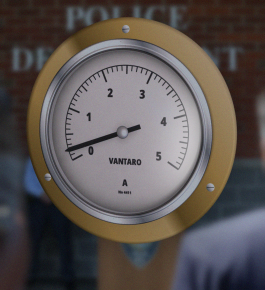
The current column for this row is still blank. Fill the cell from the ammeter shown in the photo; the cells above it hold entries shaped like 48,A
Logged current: 0.2,A
